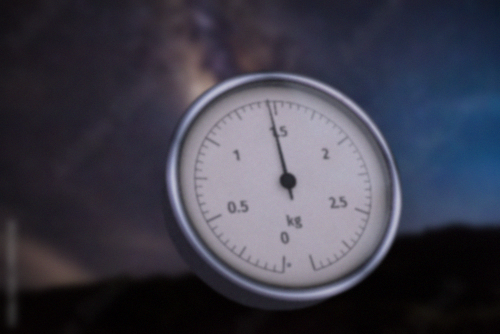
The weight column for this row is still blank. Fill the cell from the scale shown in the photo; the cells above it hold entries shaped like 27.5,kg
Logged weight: 1.45,kg
